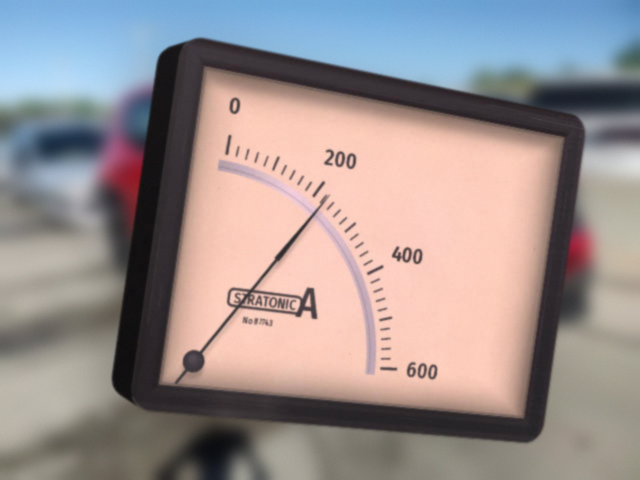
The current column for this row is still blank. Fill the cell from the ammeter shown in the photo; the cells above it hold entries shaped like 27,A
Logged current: 220,A
